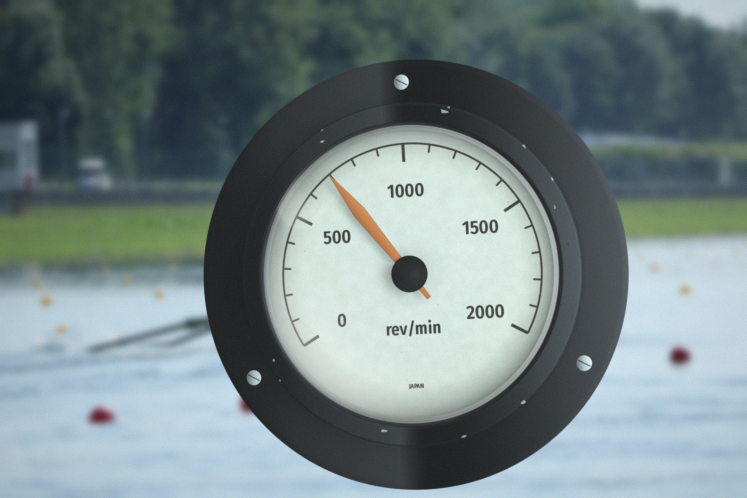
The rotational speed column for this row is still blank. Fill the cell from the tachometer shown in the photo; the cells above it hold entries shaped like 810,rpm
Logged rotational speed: 700,rpm
